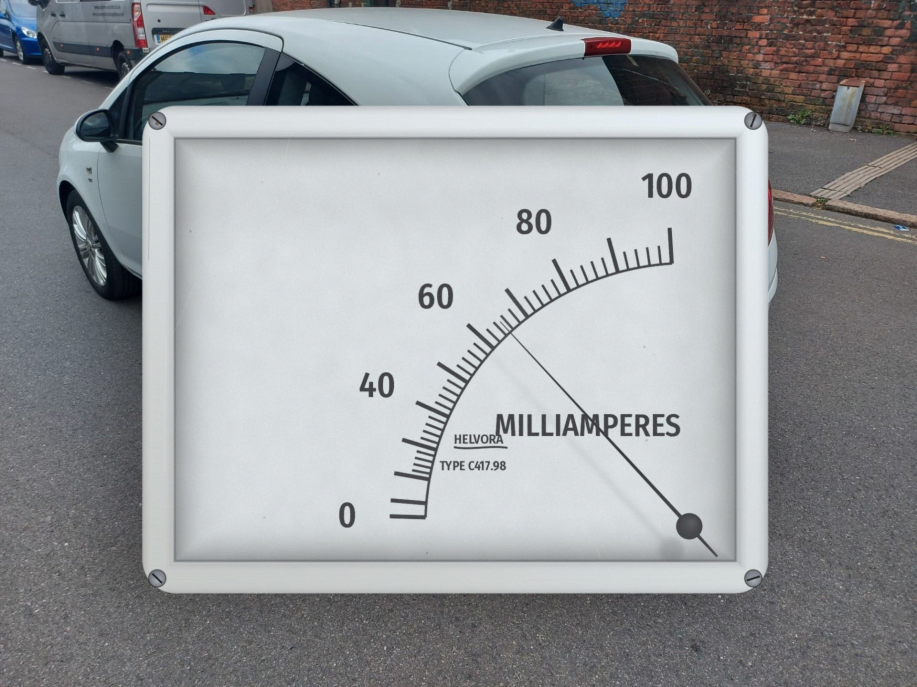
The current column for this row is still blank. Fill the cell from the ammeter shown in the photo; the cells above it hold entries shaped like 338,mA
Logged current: 65,mA
